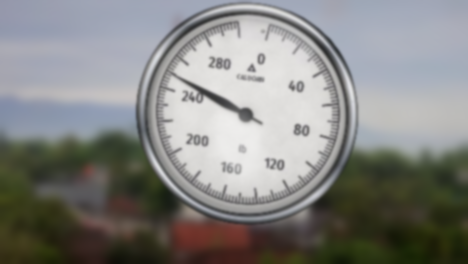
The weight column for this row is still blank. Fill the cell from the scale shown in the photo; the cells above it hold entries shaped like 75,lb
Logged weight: 250,lb
